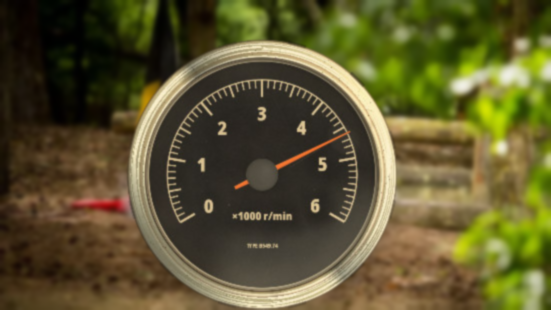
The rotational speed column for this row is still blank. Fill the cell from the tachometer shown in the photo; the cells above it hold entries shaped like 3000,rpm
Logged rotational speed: 4600,rpm
